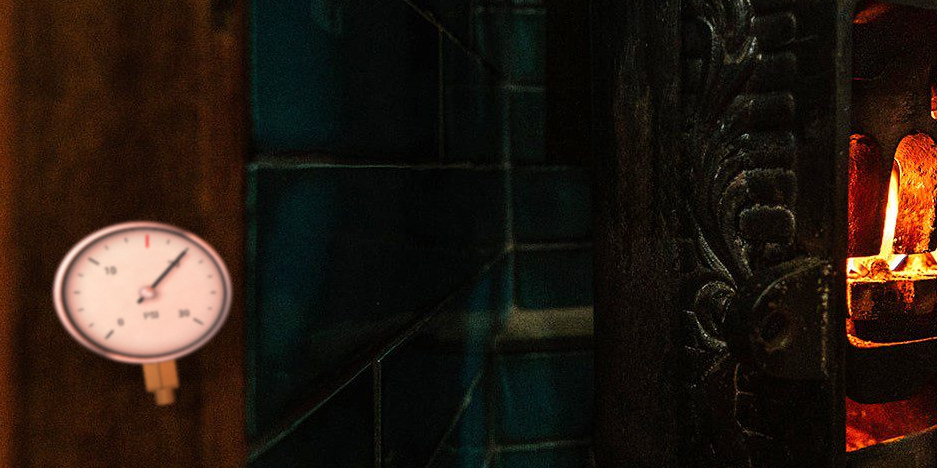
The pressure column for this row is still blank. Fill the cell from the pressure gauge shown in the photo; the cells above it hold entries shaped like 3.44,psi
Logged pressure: 20,psi
